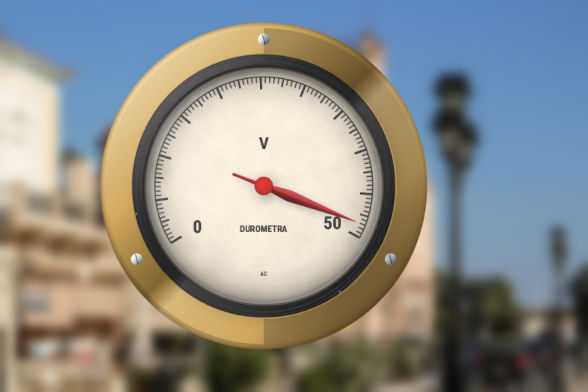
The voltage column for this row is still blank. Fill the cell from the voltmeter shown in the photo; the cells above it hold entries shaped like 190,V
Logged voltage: 48.5,V
